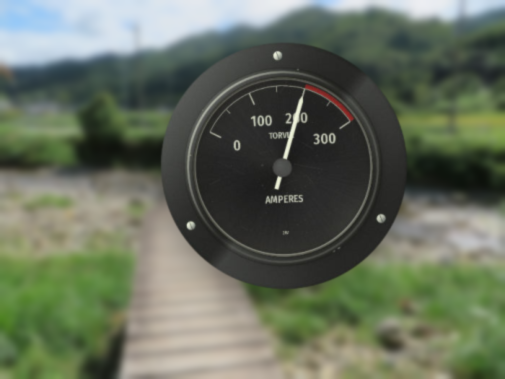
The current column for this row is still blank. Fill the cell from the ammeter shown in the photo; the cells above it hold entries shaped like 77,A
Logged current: 200,A
